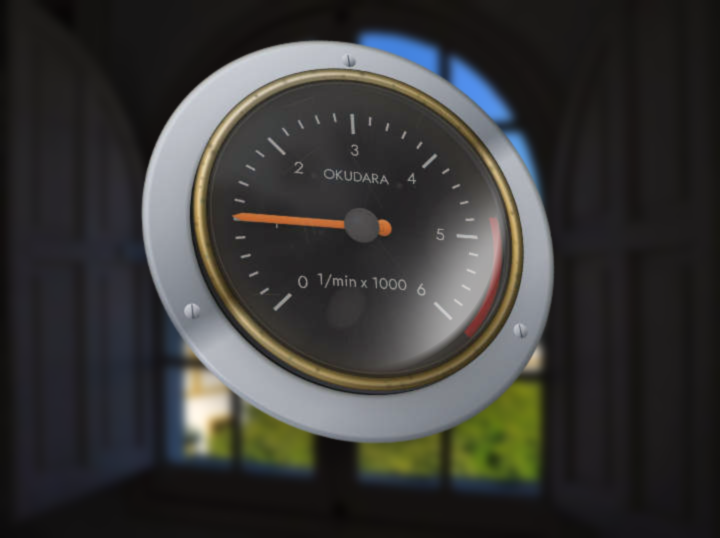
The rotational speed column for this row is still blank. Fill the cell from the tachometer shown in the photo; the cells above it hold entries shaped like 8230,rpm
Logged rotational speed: 1000,rpm
